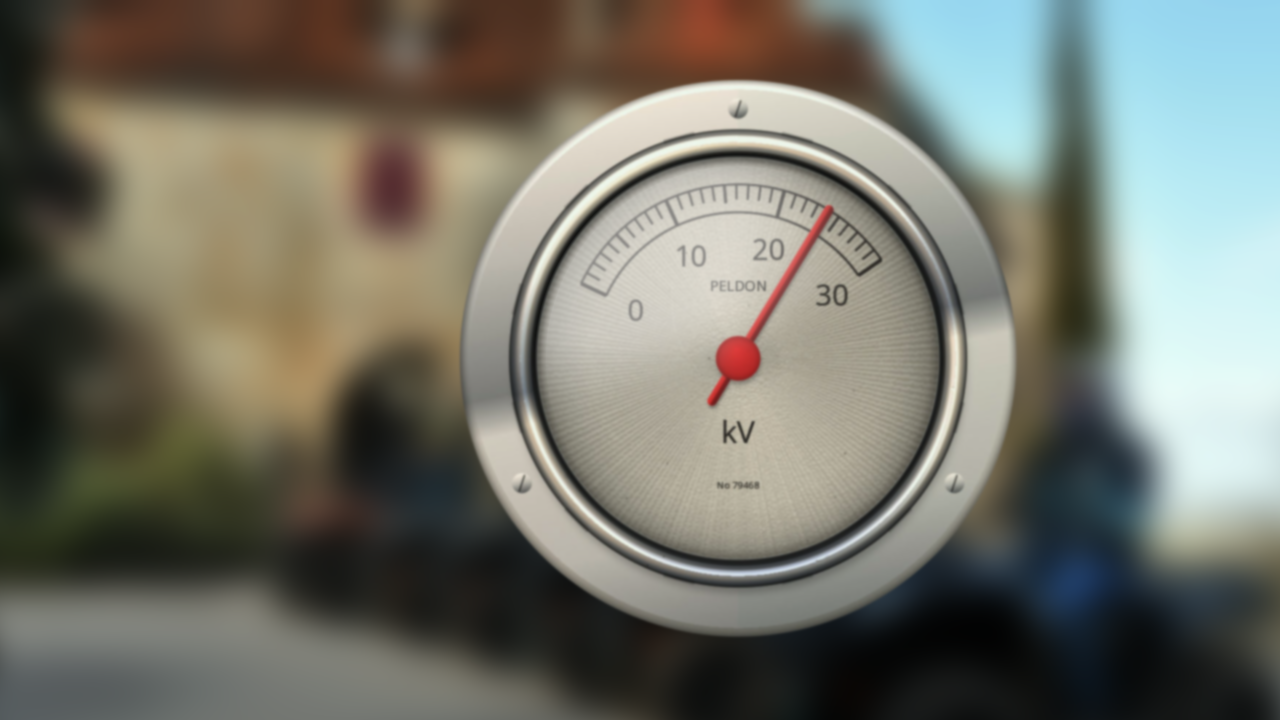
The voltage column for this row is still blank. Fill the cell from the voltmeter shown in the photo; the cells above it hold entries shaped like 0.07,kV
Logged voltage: 24,kV
